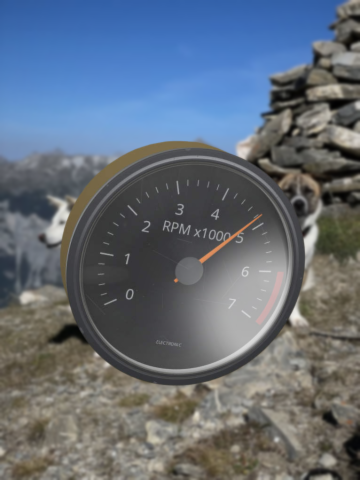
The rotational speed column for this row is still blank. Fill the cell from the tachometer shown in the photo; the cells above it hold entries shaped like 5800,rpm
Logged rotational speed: 4800,rpm
